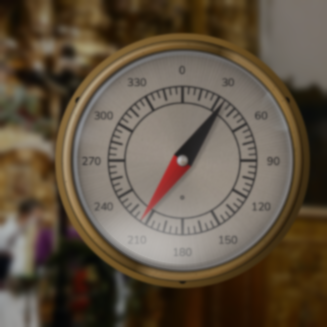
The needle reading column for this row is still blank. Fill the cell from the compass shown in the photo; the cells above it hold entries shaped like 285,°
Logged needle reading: 215,°
